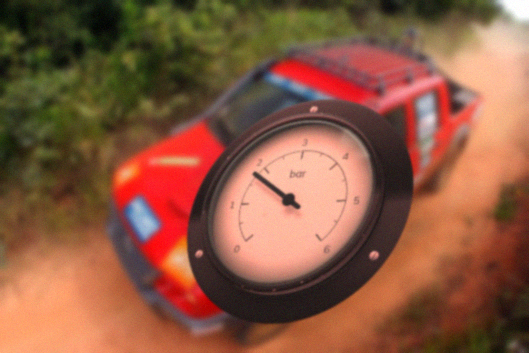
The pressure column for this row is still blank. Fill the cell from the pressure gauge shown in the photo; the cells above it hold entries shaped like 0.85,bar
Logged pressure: 1.75,bar
